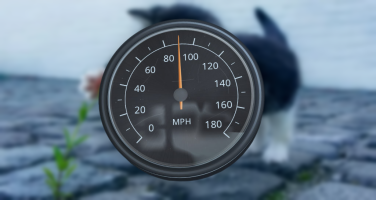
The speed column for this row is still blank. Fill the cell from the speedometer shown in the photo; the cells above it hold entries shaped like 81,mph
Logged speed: 90,mph
